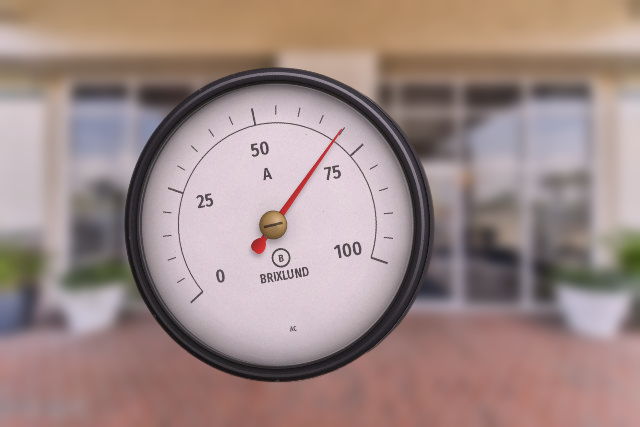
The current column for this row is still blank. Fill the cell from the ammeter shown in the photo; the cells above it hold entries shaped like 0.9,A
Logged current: 70,A
